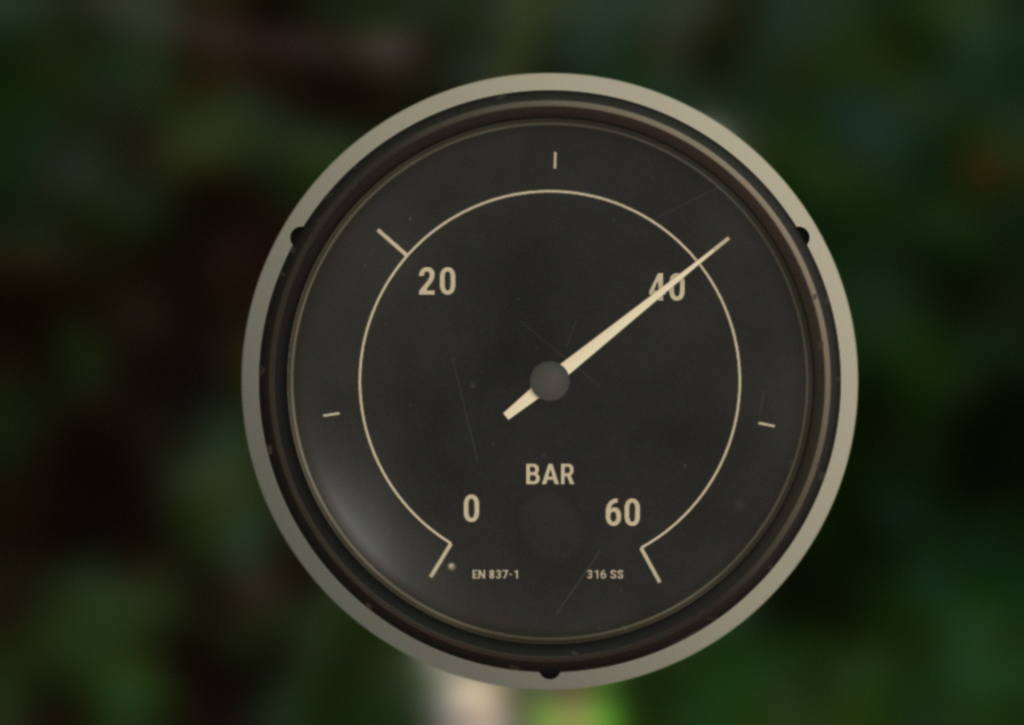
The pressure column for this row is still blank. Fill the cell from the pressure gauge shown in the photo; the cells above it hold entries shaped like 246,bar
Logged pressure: 40,bar
